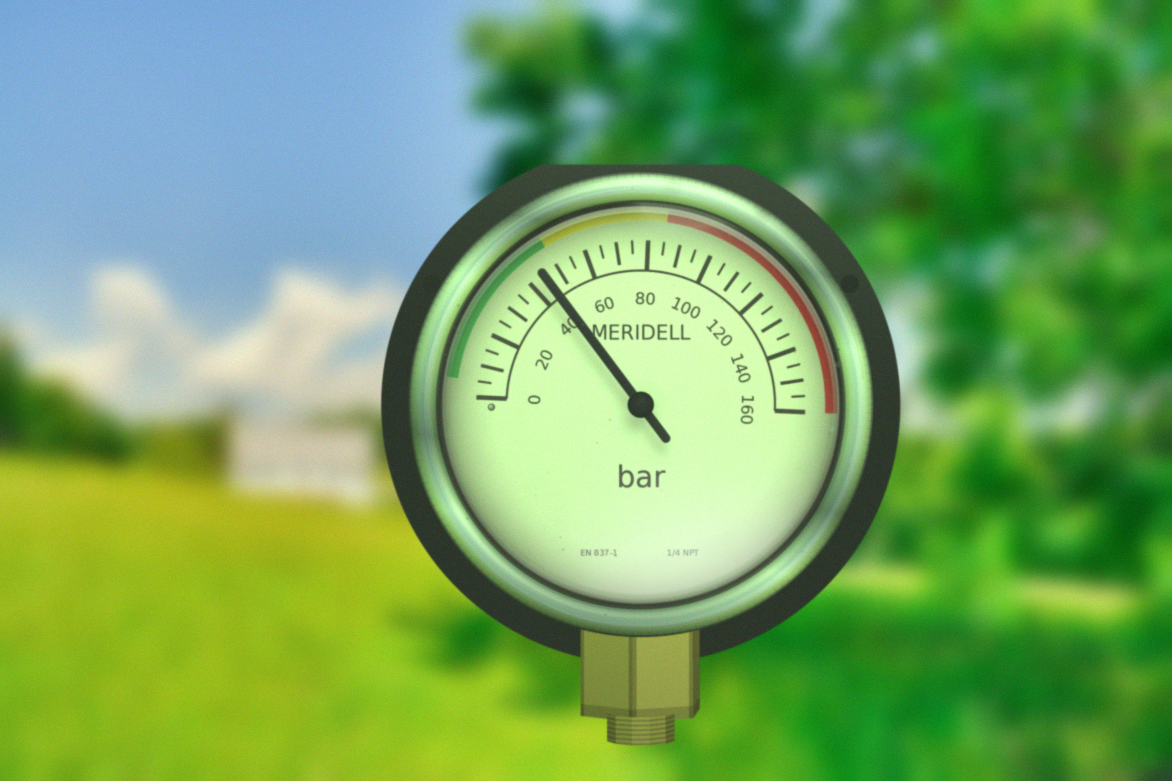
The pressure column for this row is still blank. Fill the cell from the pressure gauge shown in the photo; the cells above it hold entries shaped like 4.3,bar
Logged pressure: 45,bar
